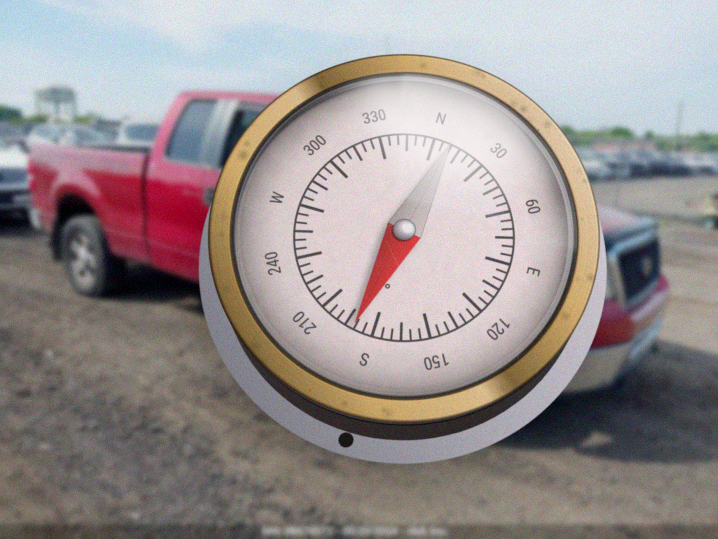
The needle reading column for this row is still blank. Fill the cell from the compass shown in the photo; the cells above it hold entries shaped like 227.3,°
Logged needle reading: 190,°
